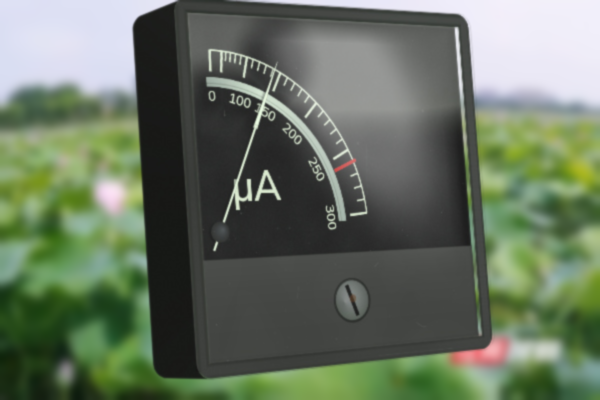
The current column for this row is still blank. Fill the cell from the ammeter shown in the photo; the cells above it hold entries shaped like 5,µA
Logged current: 140,µA
